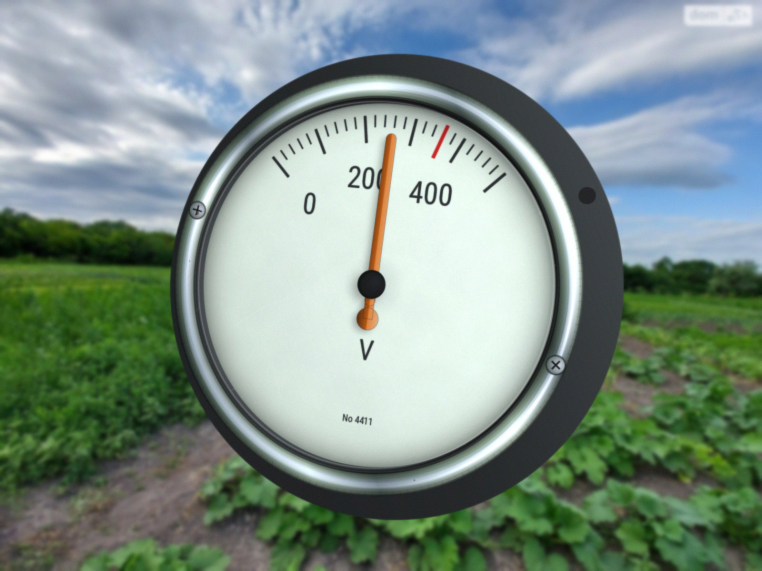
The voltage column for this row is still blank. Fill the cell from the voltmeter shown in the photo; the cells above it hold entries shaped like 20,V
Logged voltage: 260,V
